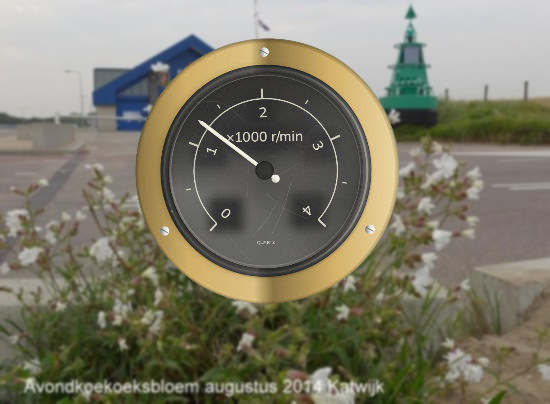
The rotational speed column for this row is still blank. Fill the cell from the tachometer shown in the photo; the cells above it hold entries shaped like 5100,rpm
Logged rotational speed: 1250,rpm
